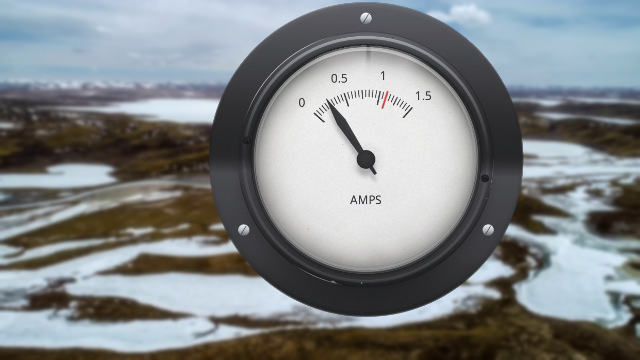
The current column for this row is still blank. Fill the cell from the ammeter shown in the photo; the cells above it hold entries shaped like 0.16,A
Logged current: 0.25,A
